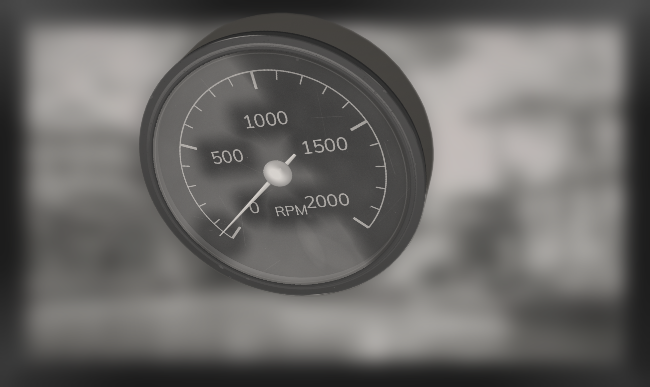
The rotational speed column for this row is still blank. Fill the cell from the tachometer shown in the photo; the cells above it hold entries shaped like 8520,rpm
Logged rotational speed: 50,rpm
